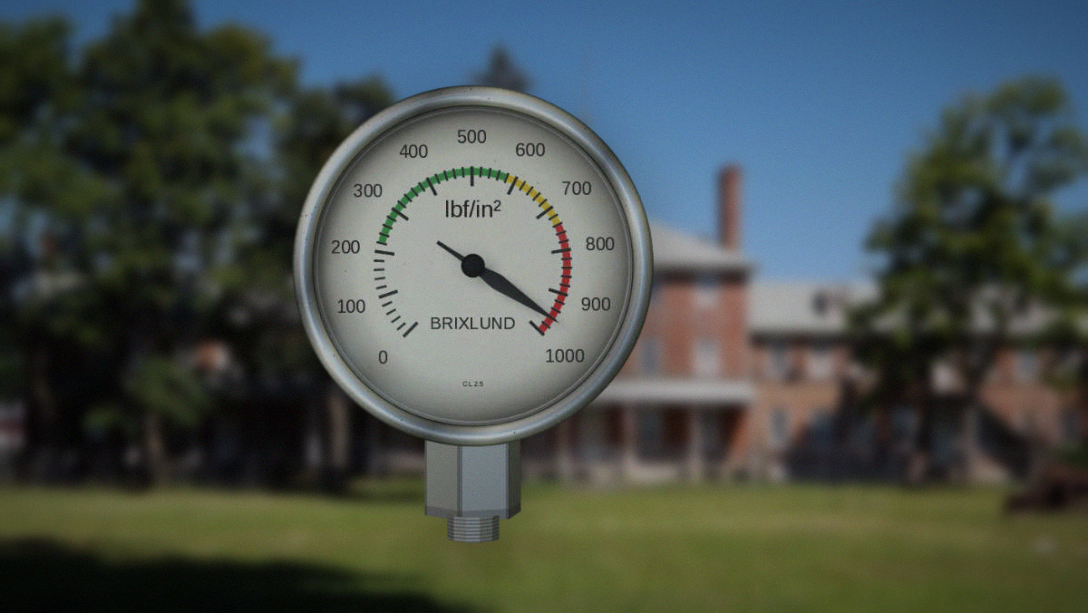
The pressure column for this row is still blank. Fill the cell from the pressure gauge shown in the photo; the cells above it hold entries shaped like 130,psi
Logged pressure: 960,psi
